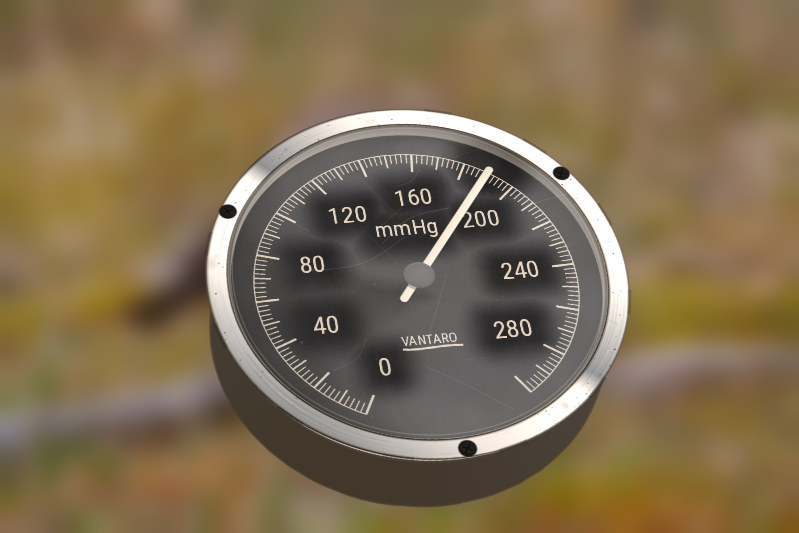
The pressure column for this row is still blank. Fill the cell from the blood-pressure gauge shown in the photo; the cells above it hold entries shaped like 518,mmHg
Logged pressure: 190,mmHg
